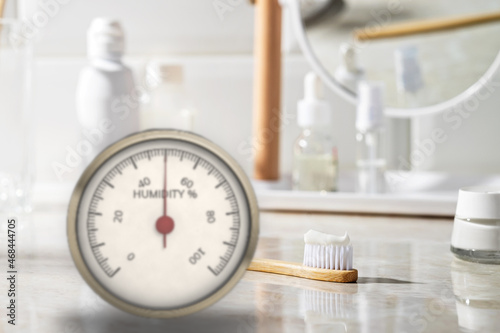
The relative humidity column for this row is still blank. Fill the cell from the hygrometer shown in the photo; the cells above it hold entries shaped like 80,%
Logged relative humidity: 50,%
